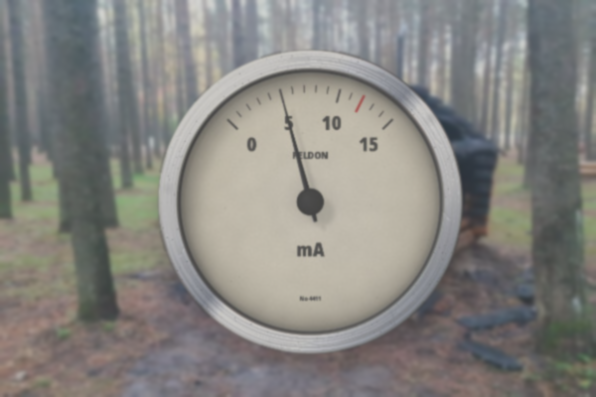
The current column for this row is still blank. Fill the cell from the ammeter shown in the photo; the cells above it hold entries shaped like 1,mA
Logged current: 5,mA
